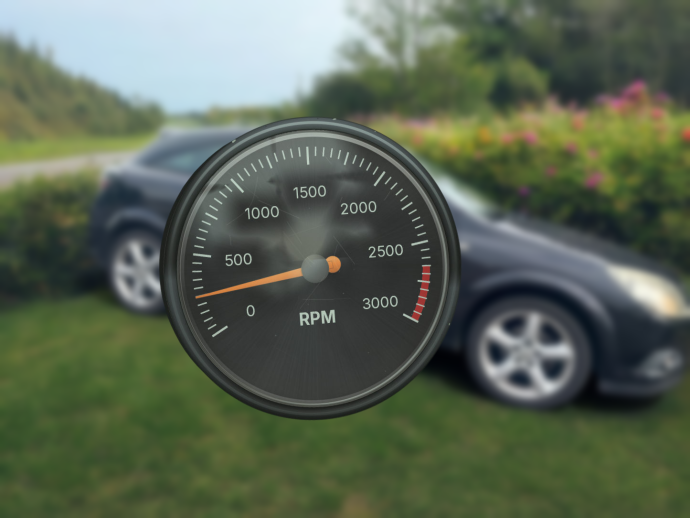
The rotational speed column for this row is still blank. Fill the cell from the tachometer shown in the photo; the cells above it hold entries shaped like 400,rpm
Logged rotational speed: 250,rpm
